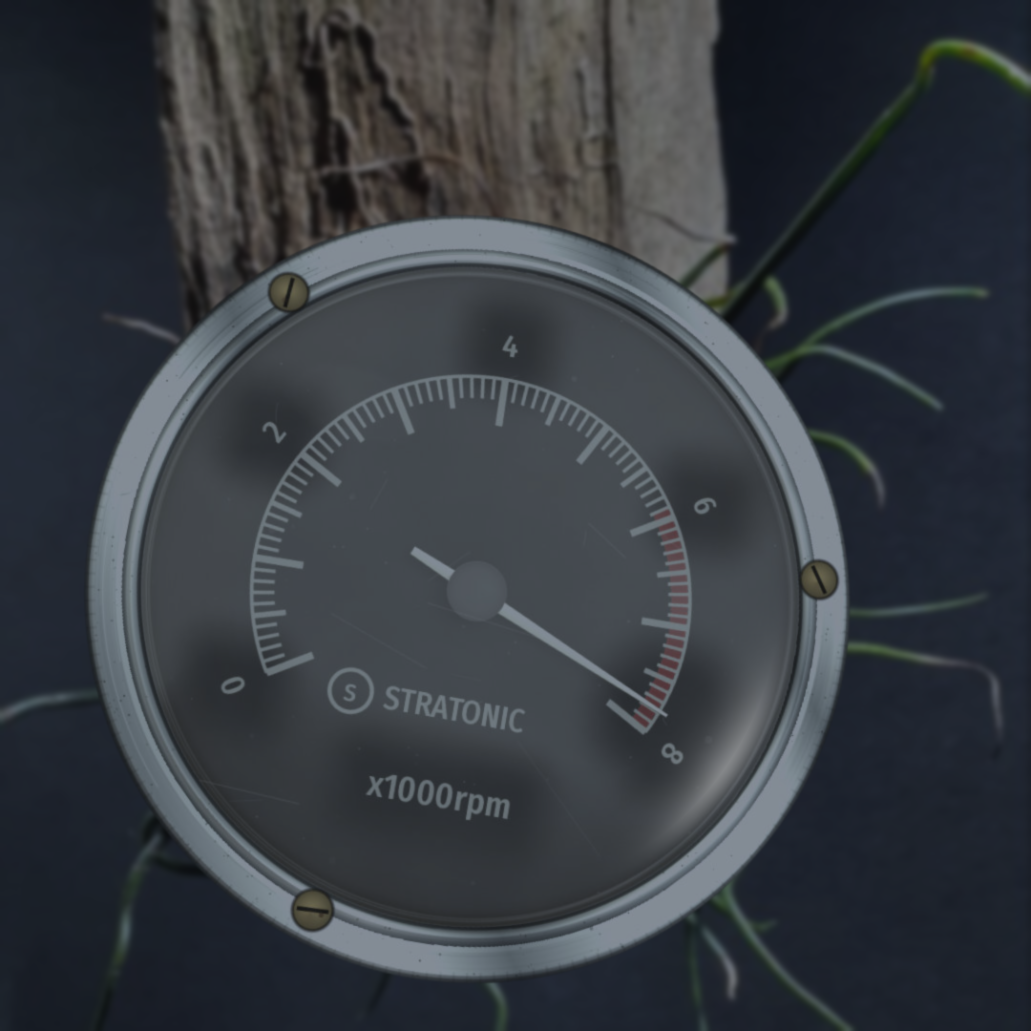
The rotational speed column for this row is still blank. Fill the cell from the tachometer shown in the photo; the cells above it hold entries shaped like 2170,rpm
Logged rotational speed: 7800,rpm
